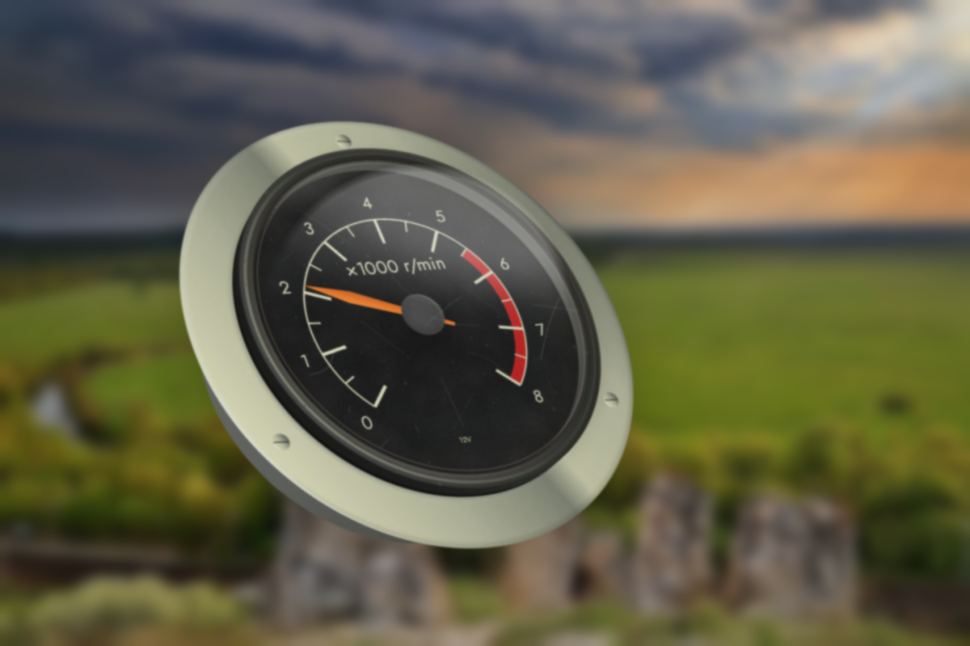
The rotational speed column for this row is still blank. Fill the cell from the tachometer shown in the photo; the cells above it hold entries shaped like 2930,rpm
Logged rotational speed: 2000,rpm
